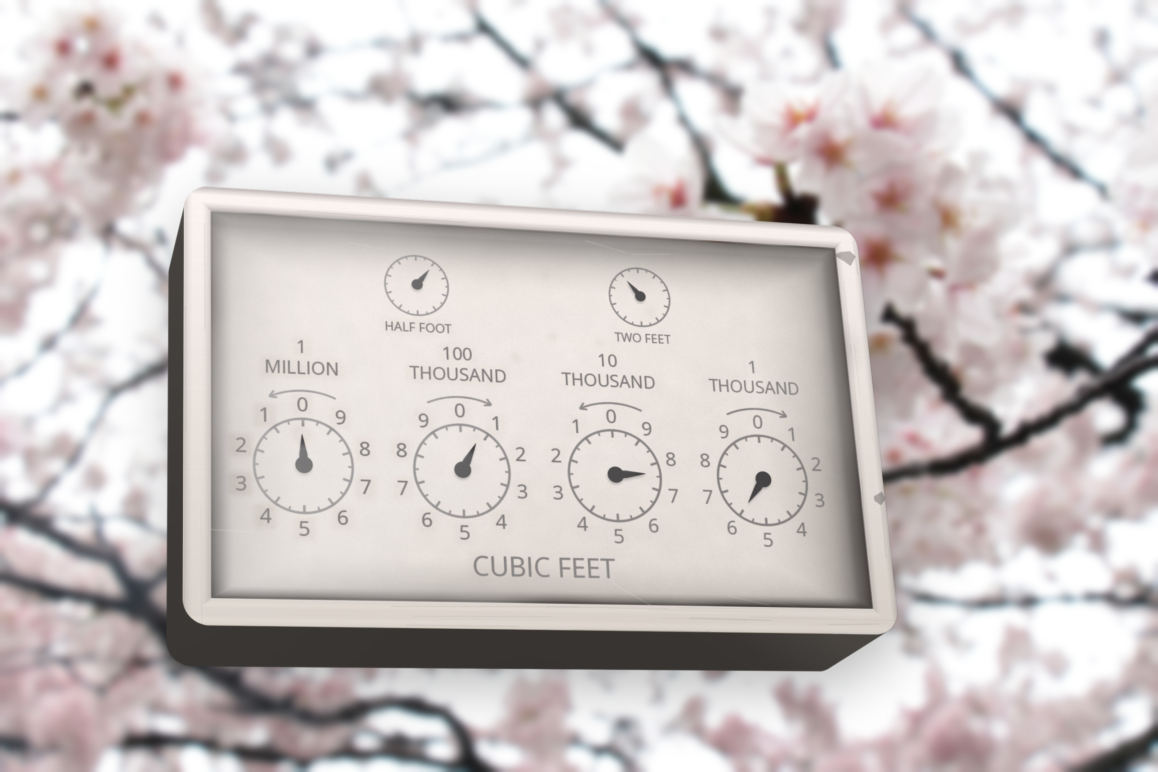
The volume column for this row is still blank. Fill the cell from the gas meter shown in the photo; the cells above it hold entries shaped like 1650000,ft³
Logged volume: 7600,ft³
